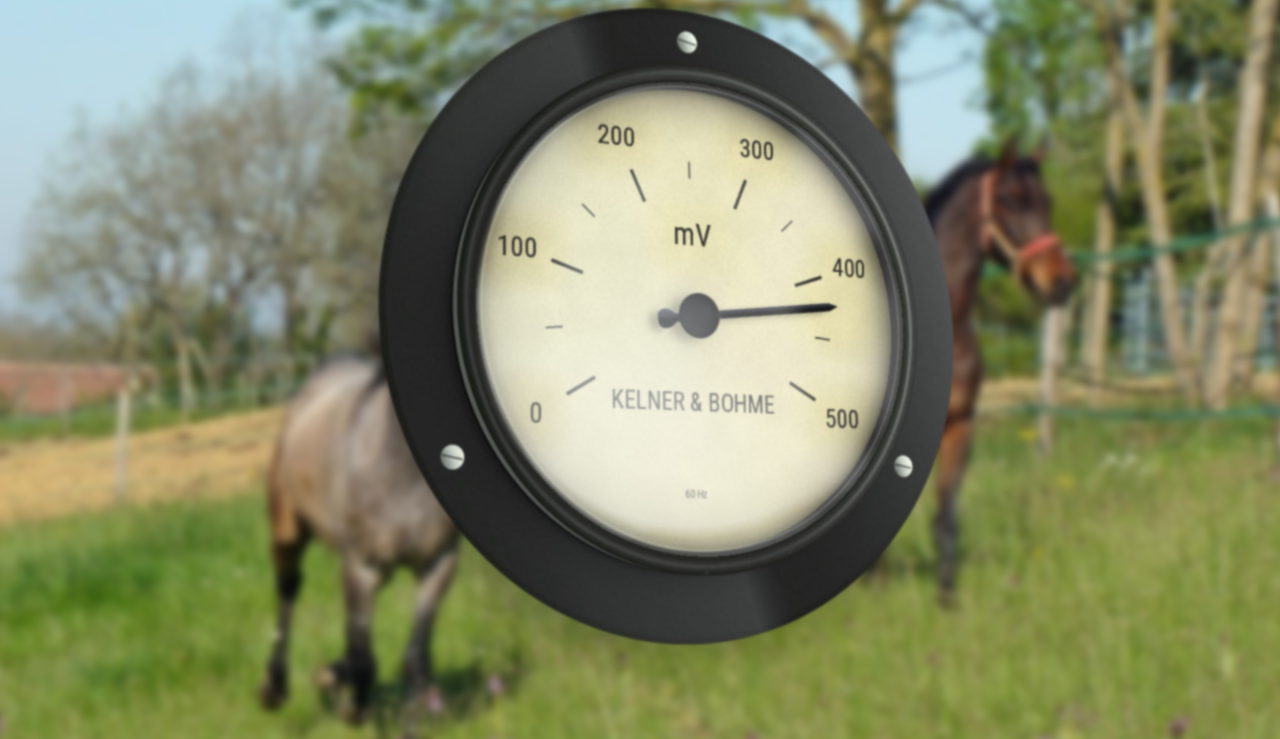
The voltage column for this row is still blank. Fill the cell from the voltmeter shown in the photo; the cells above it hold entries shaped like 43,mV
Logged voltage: 425,mV
